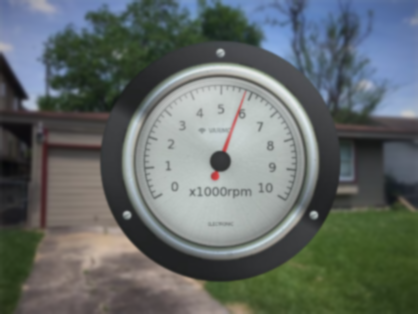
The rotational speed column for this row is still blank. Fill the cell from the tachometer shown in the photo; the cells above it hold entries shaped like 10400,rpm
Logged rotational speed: 5800,rpm
